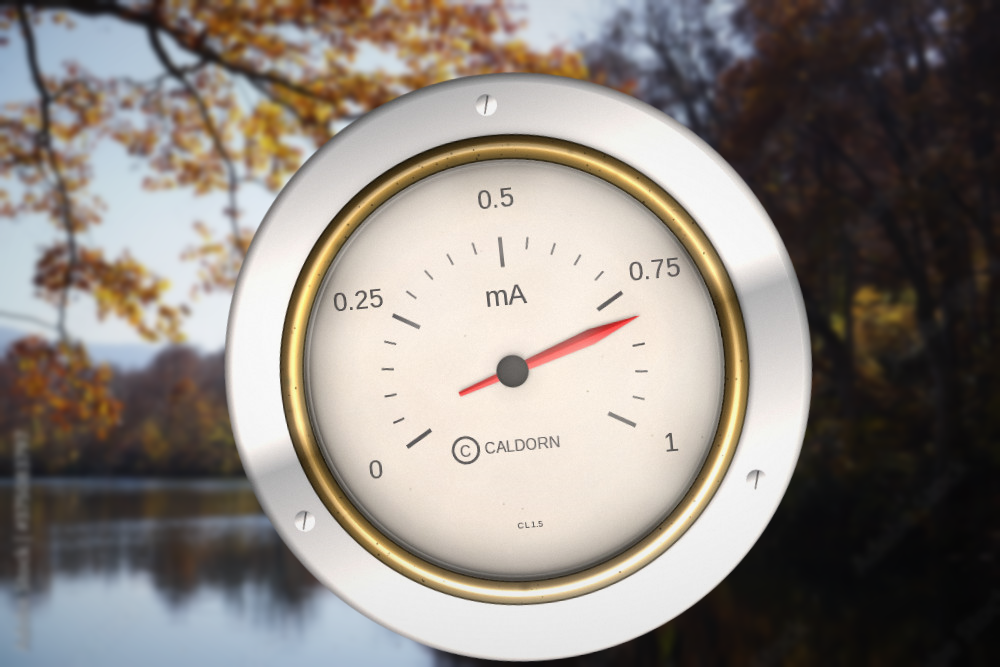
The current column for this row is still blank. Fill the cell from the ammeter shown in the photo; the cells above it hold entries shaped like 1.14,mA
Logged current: 0.8,mA
